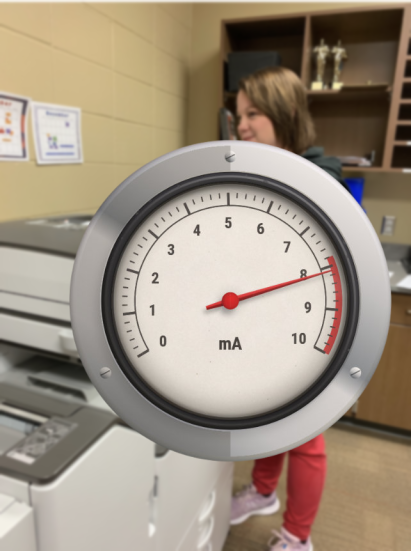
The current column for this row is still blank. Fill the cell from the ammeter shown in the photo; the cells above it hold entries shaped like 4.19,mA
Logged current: 8.1,mA
